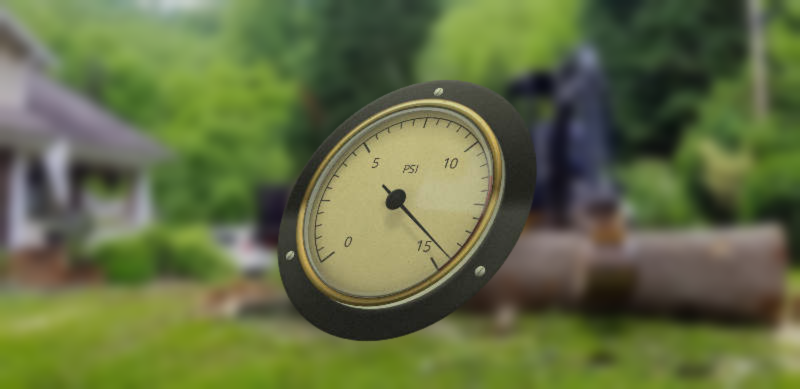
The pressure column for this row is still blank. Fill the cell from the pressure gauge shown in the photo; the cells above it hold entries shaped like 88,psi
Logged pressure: 14.5,psi
